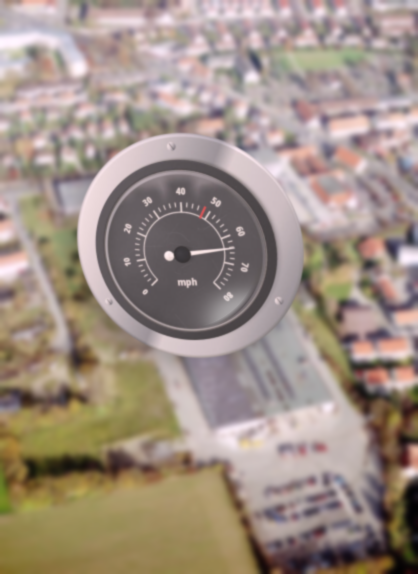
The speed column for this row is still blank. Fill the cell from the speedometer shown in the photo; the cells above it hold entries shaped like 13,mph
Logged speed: 64,mph
